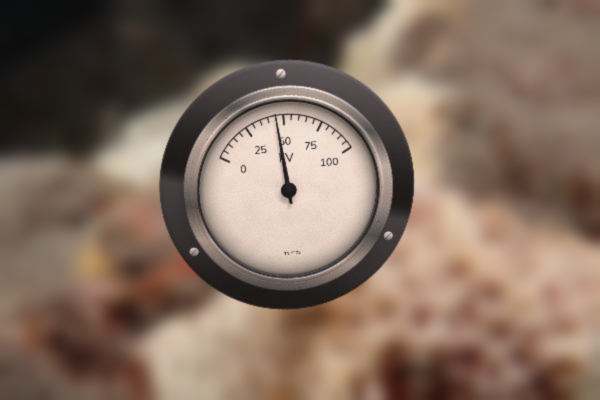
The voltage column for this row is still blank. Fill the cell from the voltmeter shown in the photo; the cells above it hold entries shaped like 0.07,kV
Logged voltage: 45,kV
